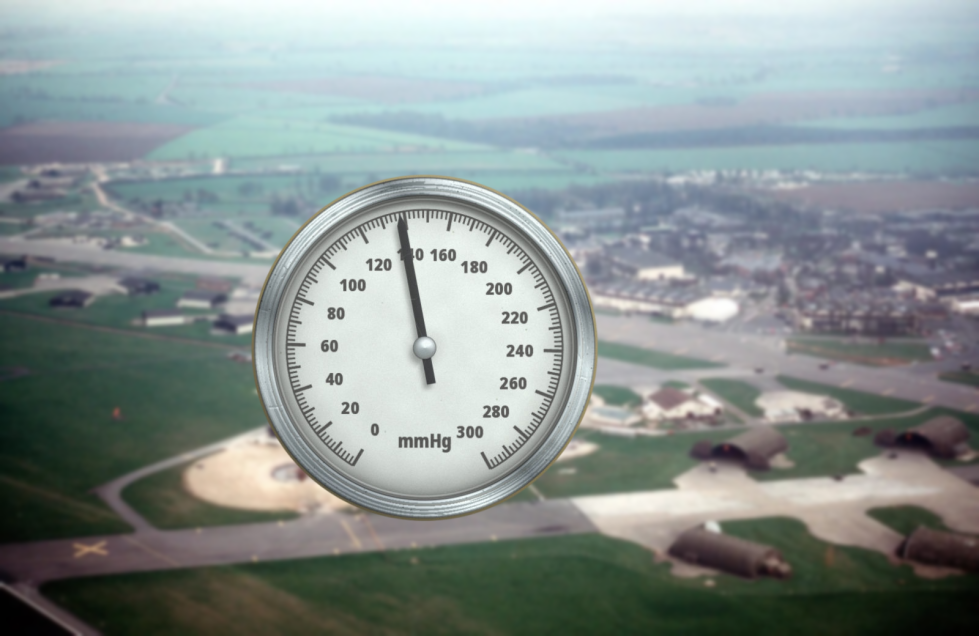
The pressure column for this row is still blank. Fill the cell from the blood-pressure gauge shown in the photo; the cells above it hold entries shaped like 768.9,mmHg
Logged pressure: 138,mmHg
